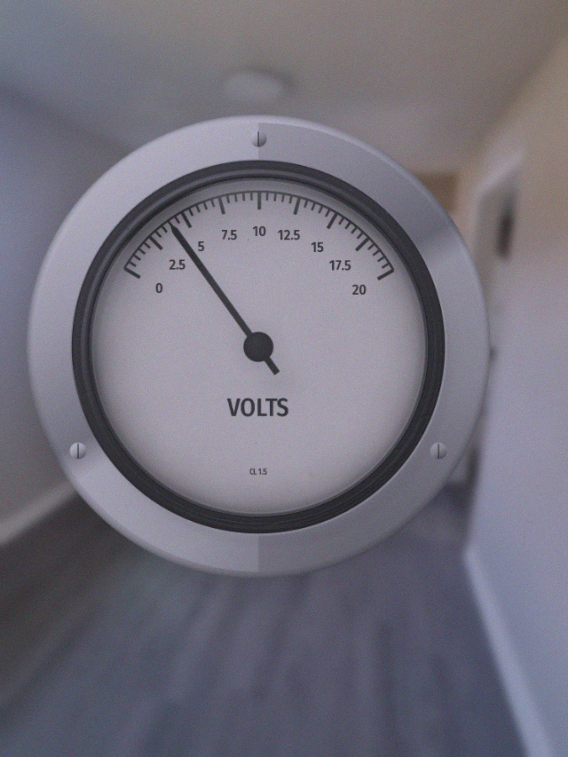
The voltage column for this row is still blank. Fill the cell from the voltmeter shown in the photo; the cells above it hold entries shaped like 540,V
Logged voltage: 4,V
